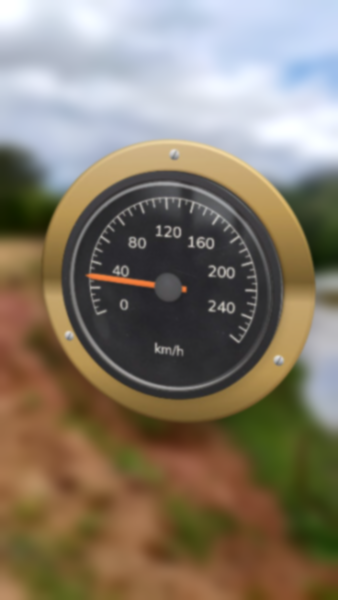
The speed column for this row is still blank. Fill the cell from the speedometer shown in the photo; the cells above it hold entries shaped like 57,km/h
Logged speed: 30,km/h
